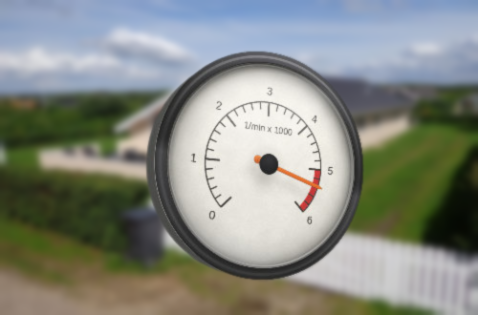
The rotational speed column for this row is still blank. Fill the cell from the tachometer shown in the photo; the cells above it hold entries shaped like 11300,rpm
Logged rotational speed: 5400,rpm
